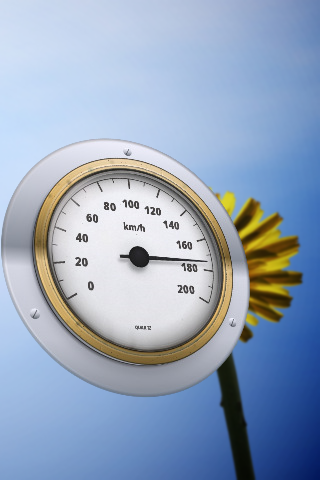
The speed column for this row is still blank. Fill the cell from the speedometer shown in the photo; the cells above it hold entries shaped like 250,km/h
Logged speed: 175,km/h
